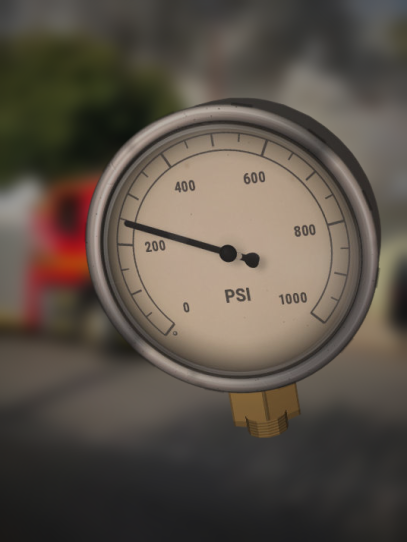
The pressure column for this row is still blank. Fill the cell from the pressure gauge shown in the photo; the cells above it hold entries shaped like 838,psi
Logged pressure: 250,psi
